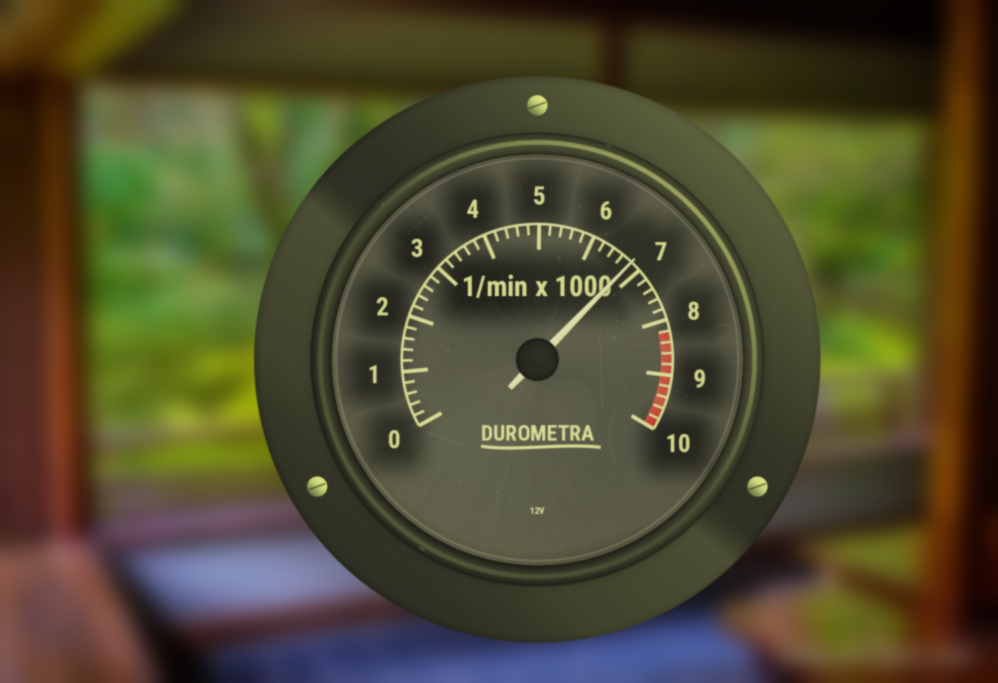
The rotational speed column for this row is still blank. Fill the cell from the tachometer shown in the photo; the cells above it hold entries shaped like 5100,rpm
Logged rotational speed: 6800,rpm
